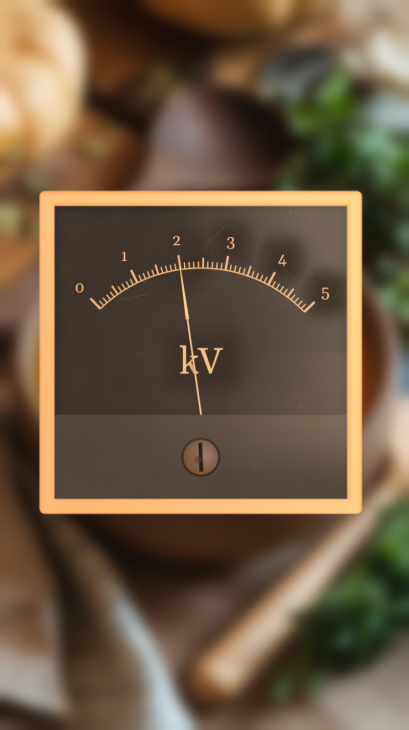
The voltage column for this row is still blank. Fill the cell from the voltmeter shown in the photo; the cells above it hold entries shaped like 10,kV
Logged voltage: 2,kV
